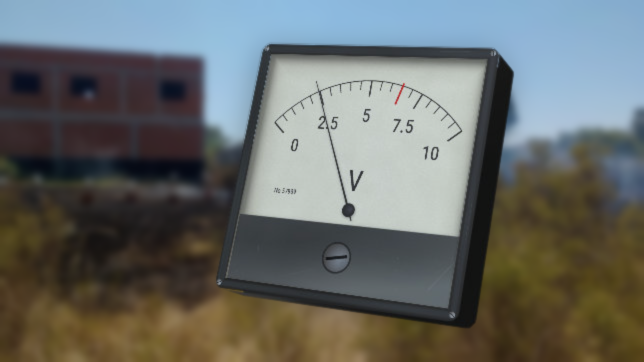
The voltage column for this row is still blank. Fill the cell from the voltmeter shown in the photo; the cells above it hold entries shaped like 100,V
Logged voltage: 2.5,V
